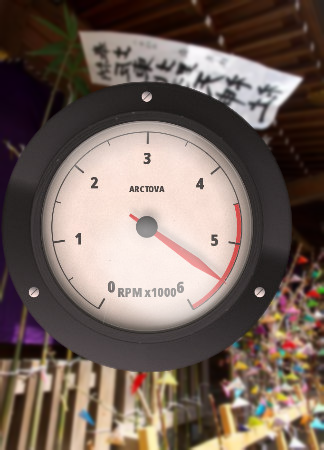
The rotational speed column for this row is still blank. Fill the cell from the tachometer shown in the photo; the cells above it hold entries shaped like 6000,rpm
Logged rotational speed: 5500,rpm
